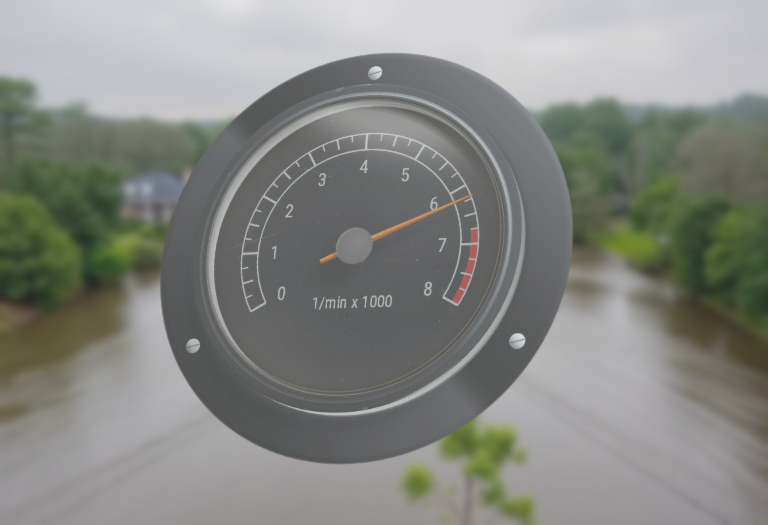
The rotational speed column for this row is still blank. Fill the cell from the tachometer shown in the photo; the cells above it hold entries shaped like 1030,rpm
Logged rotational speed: 6250,rpm
